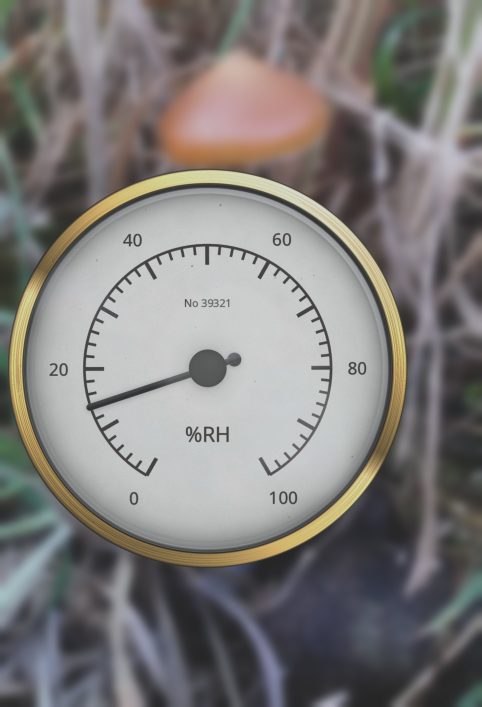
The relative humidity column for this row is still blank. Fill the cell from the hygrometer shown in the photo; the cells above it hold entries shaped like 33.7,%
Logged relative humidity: 14,%
